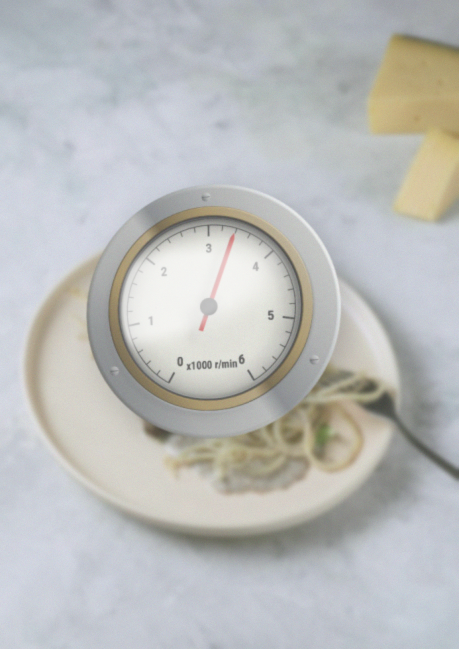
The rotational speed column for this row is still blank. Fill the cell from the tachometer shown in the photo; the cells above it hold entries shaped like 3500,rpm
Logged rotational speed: 3400,rpm
